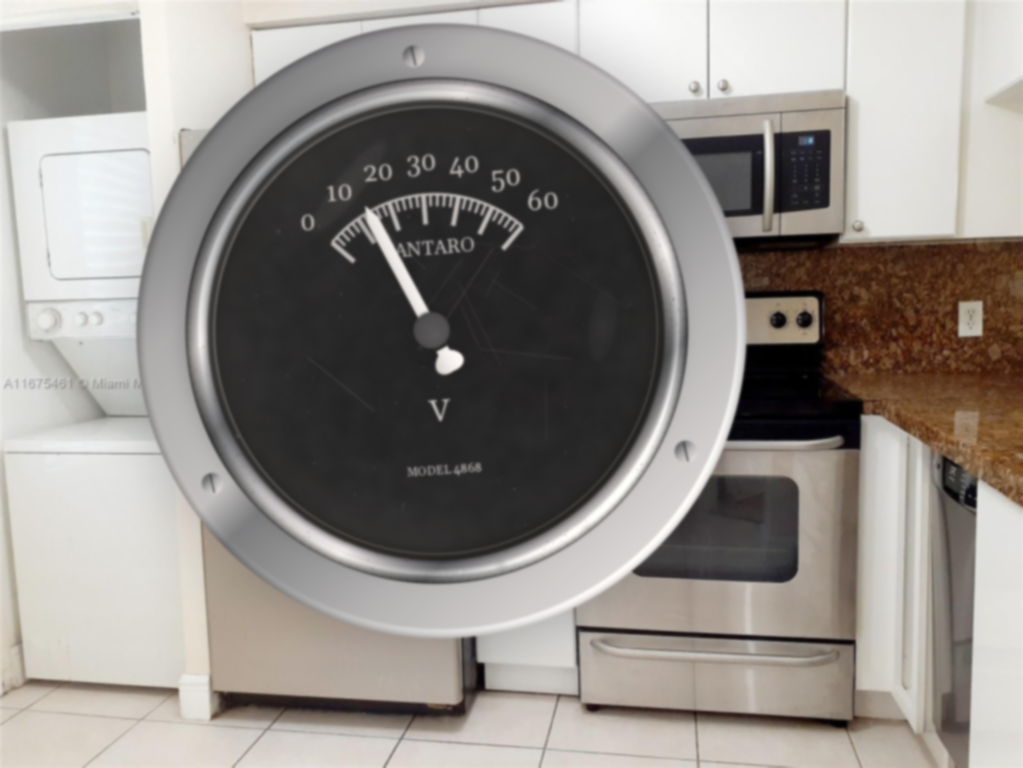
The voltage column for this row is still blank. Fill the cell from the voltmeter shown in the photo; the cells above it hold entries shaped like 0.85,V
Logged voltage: 14,V
